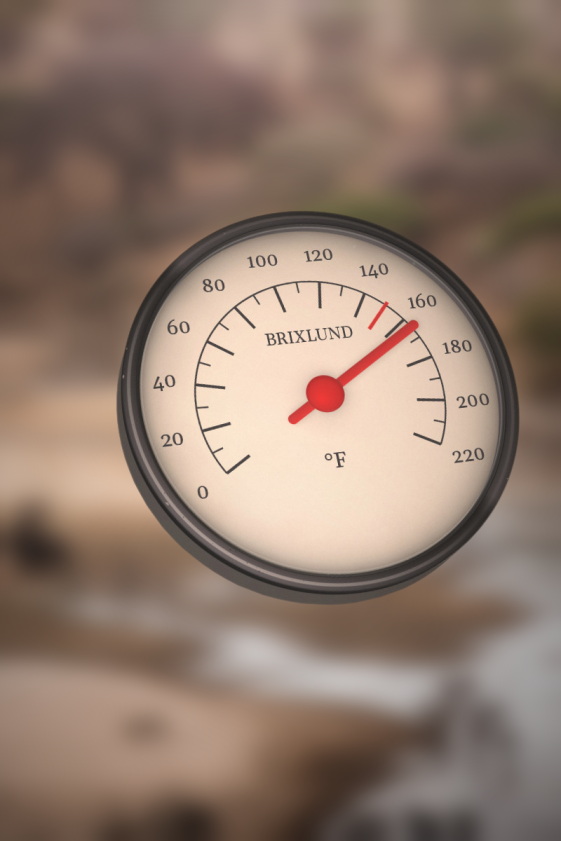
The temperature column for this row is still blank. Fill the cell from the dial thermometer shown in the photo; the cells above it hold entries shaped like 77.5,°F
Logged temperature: 165,°F
